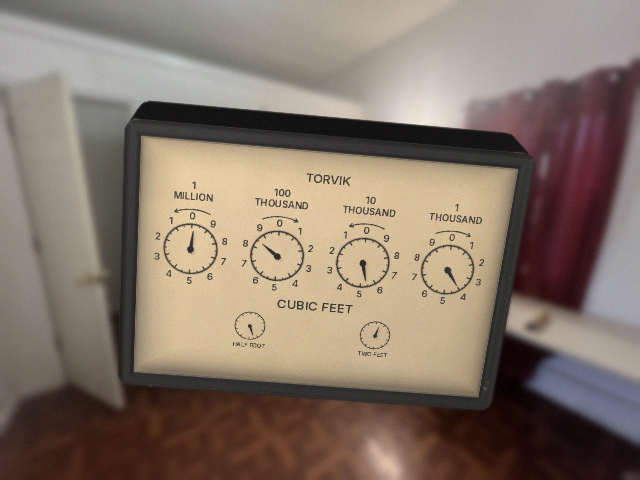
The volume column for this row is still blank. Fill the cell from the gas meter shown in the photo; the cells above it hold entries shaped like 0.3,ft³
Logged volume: 985400,ft³
